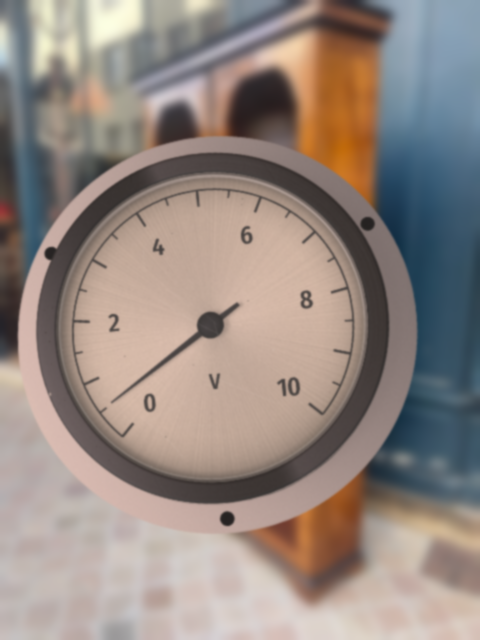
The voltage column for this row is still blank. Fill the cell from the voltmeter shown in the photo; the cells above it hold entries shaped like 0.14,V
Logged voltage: 0.5,V
